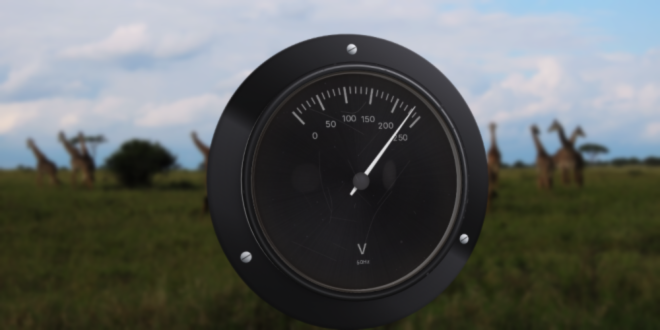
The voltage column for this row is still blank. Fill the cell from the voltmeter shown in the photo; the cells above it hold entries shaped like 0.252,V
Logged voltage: 230,V
